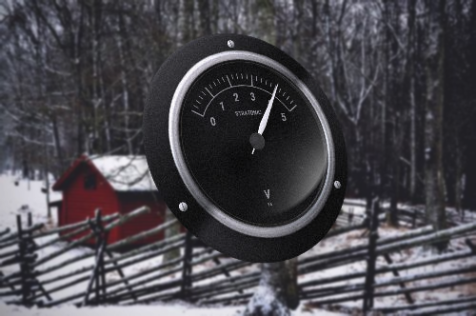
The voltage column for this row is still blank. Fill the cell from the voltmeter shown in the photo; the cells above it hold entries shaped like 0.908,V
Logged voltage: 4,V
